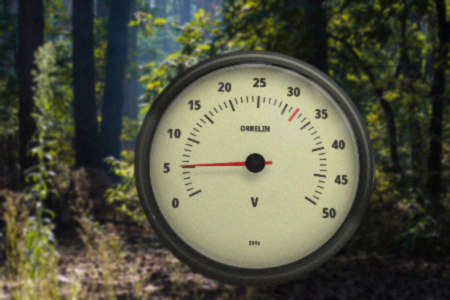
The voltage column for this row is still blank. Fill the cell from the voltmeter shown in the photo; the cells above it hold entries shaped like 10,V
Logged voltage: 5,V
